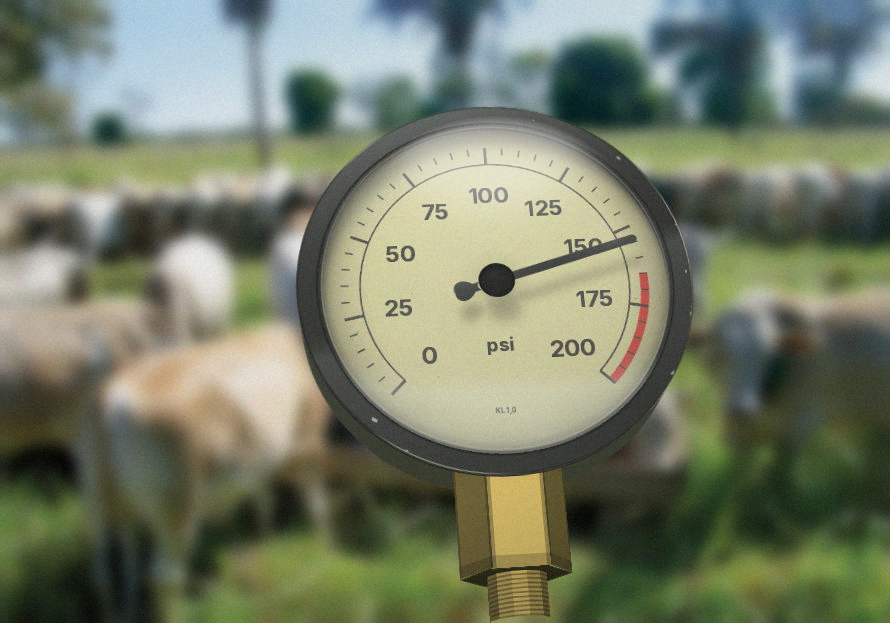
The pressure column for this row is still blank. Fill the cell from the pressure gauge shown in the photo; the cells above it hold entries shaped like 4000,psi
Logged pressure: 155,psi
